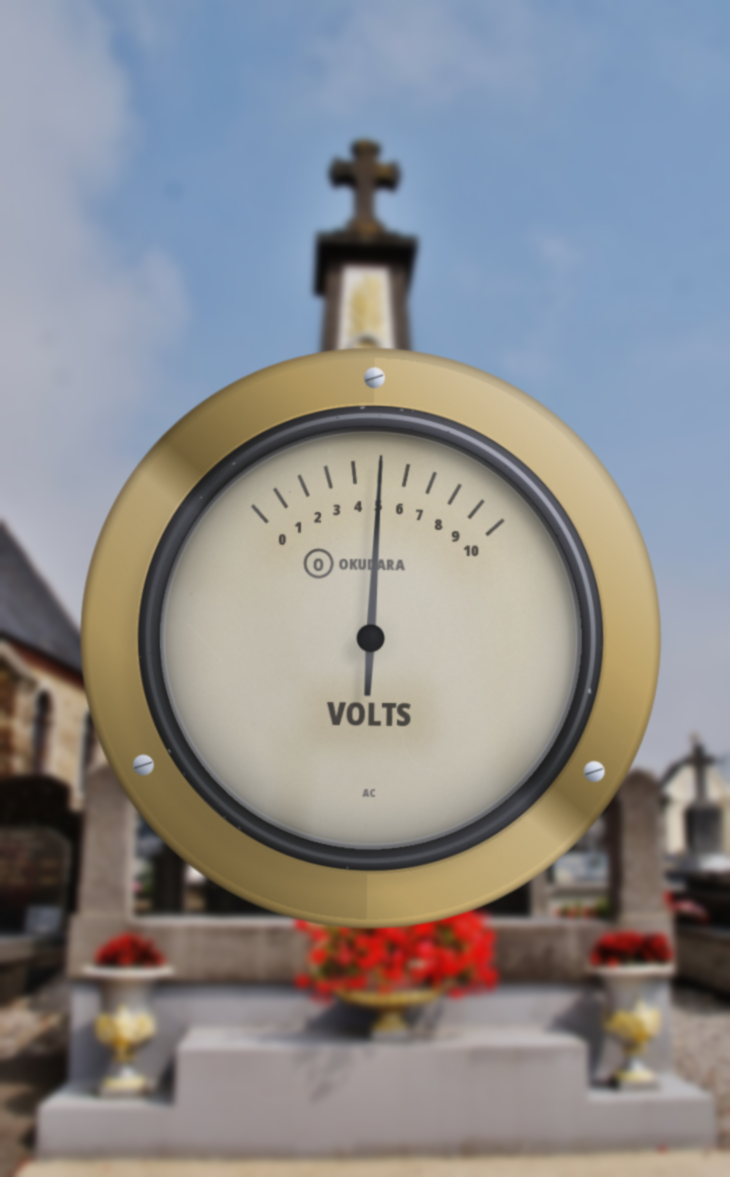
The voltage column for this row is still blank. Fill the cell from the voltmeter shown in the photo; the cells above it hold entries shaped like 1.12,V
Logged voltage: 5,V
